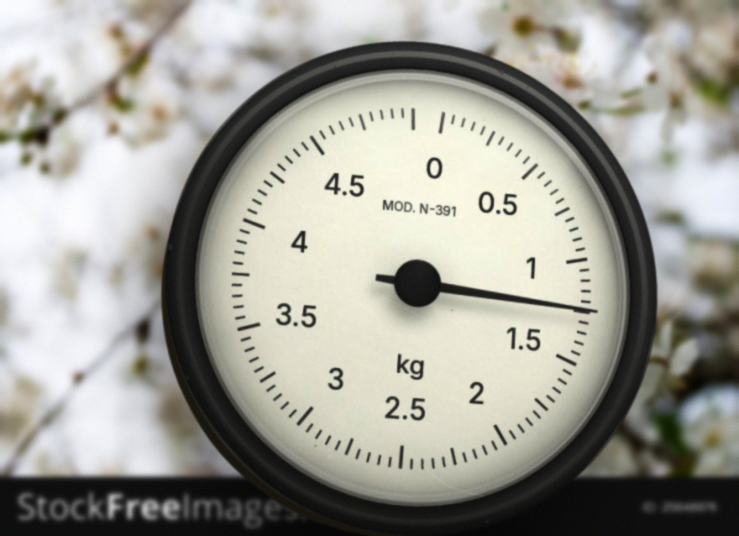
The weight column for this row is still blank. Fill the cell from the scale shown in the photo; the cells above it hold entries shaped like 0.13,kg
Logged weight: 1.25,kg
